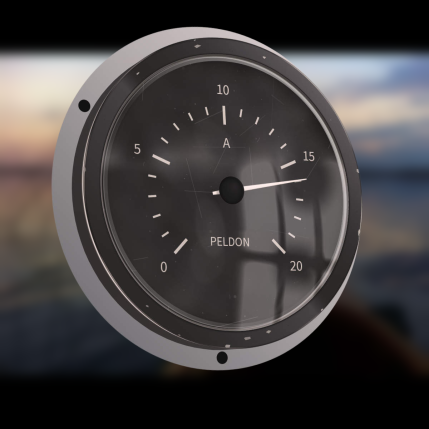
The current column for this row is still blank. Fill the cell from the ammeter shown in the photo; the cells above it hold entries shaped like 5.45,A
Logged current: 16,A
